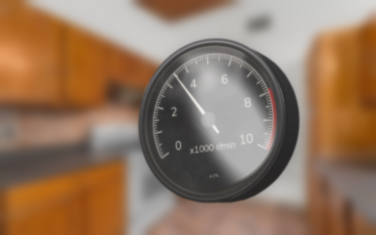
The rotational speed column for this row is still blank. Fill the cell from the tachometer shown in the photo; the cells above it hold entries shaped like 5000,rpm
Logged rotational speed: 3500,rpm
